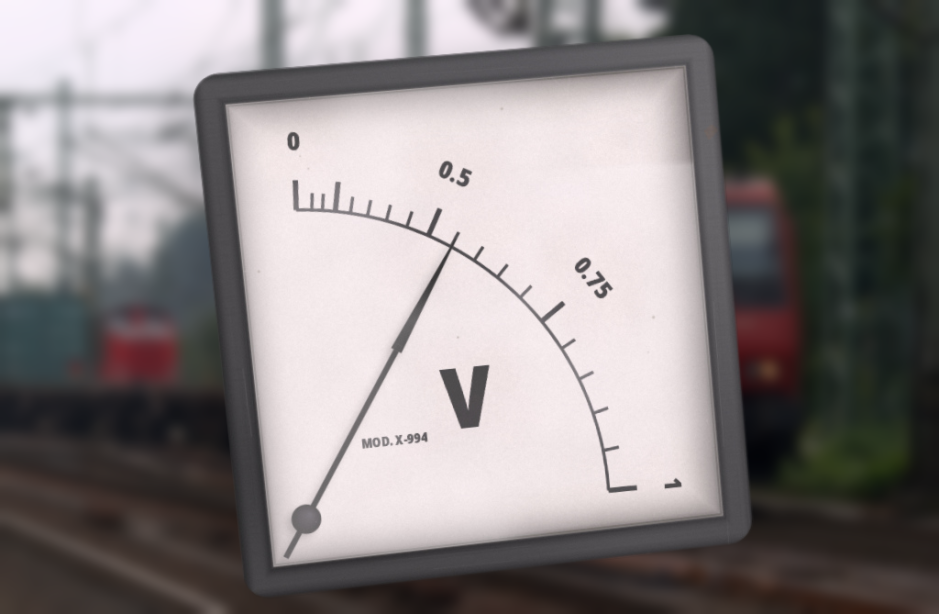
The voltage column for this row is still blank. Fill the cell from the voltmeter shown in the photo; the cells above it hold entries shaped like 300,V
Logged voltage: 0.55,V
